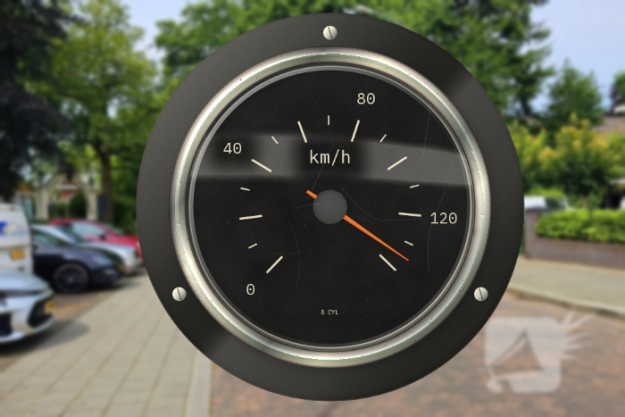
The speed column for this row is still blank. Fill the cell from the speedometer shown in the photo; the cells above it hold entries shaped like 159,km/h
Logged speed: 135,km/h
